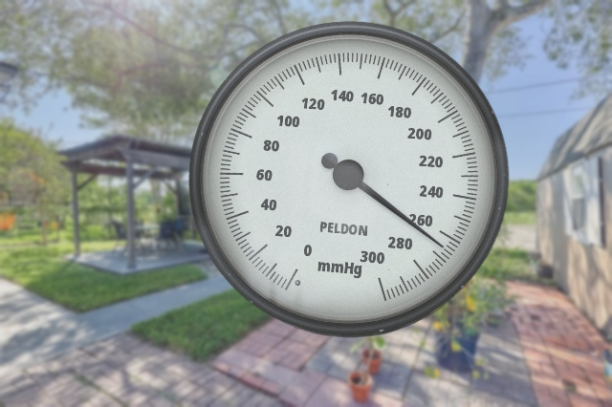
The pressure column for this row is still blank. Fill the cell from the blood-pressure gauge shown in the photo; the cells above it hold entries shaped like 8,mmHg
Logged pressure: 266,mmHg
